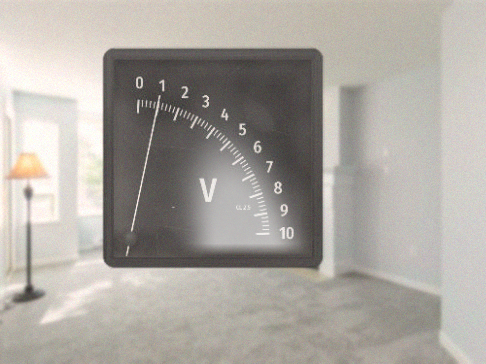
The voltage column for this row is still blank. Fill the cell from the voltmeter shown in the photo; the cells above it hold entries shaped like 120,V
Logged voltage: 1,V
